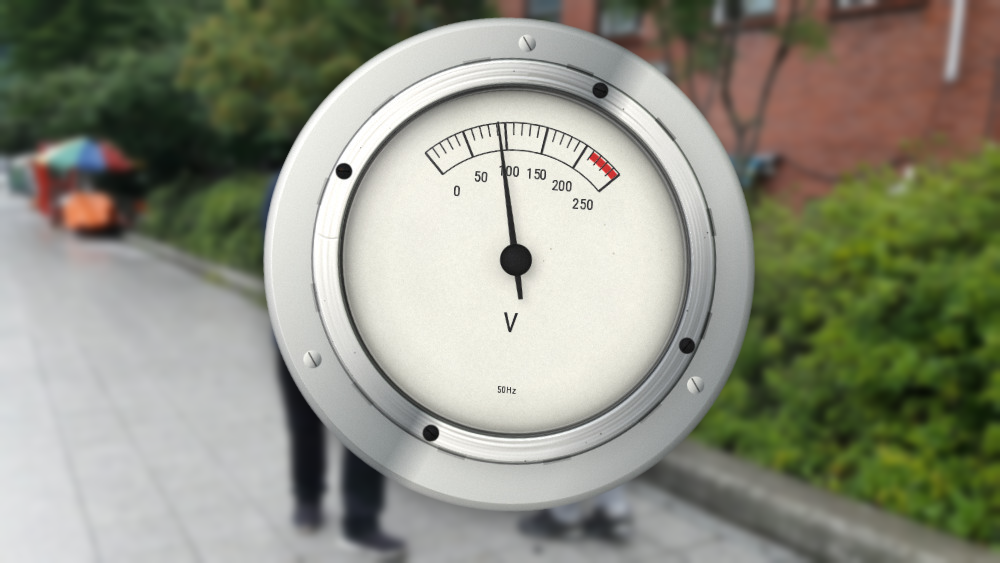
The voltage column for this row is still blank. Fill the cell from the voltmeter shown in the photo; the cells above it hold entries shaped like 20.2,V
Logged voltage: 90,V
